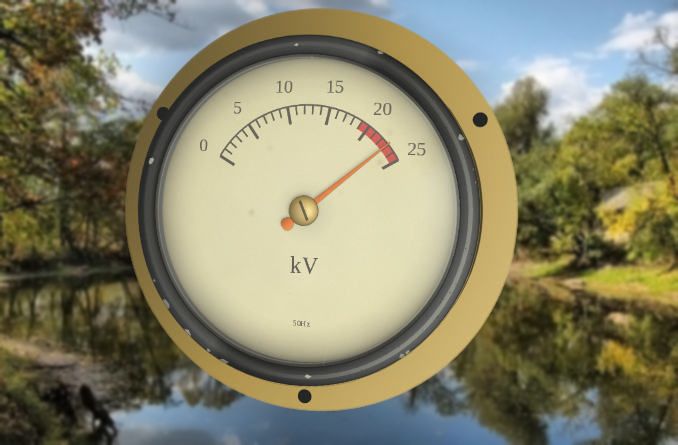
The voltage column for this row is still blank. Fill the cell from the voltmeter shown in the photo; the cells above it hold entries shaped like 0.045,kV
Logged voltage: 23,kV
